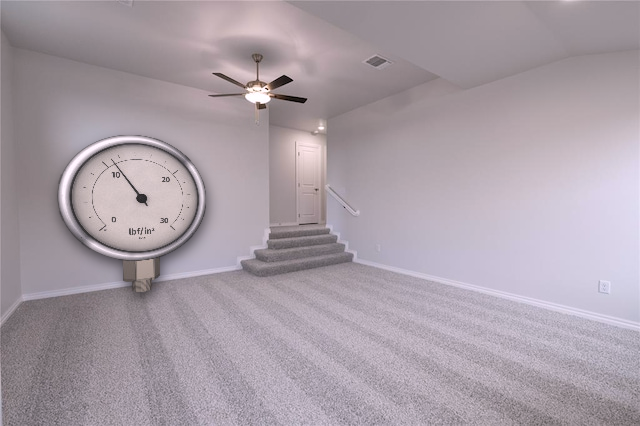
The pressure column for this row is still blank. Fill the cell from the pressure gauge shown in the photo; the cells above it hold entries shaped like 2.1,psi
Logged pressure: 11,psi
